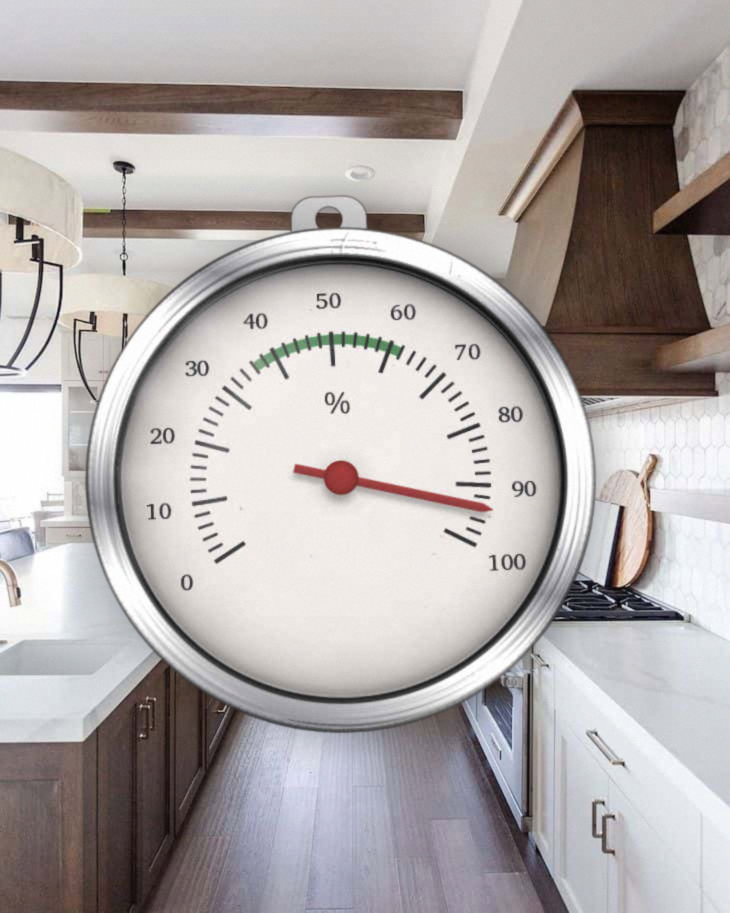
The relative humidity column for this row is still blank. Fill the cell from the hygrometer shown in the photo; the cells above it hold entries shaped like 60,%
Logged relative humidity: 94,%
